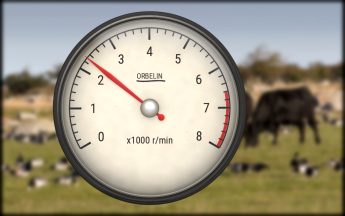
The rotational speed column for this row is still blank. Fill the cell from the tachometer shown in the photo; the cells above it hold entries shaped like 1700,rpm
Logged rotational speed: 2300,rpm
